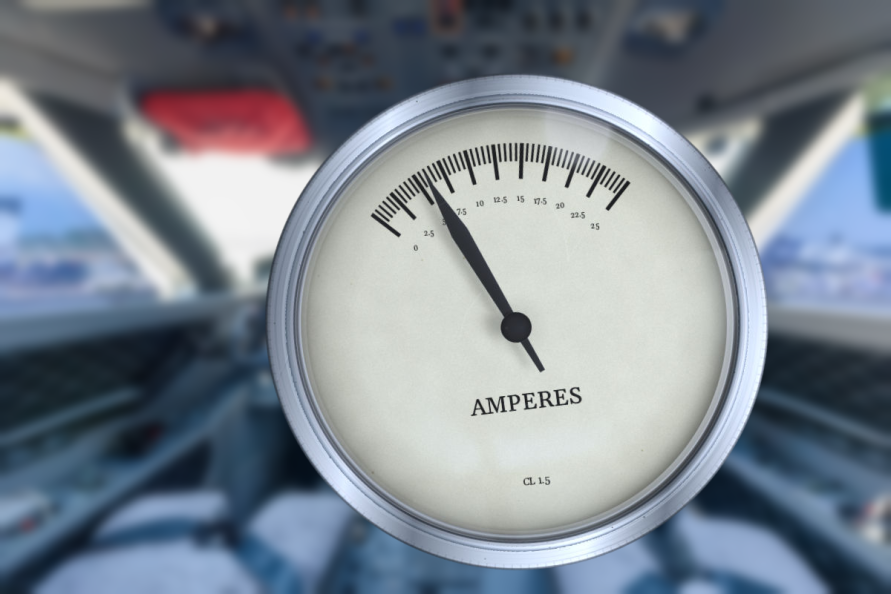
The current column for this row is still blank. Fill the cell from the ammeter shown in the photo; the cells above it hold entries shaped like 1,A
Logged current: 6,A
